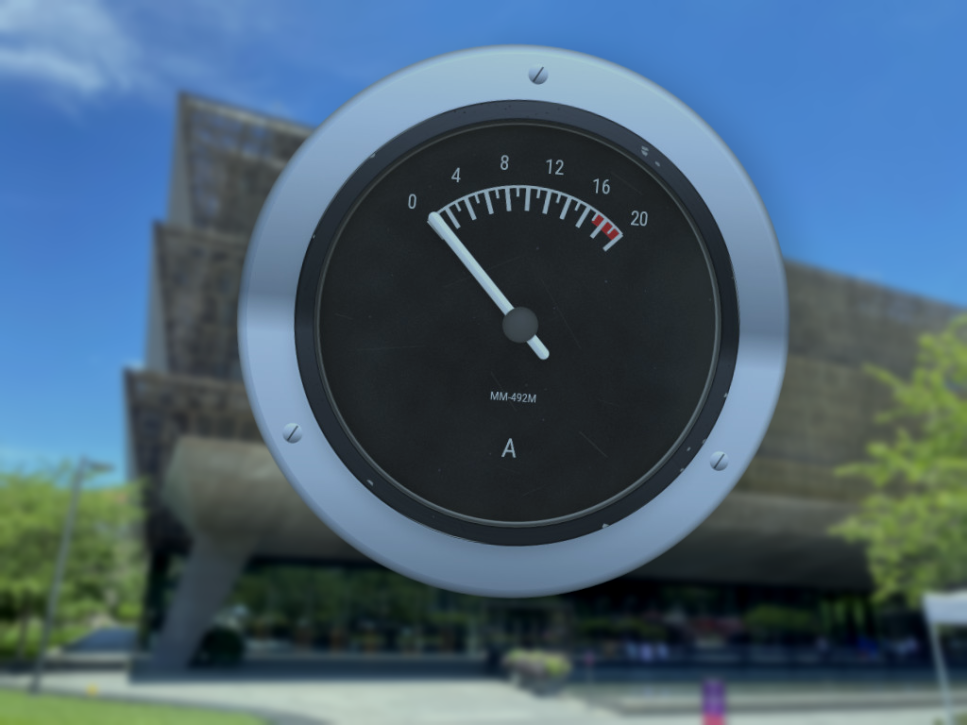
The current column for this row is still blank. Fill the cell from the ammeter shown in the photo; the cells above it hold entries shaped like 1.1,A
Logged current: 0.5,A
